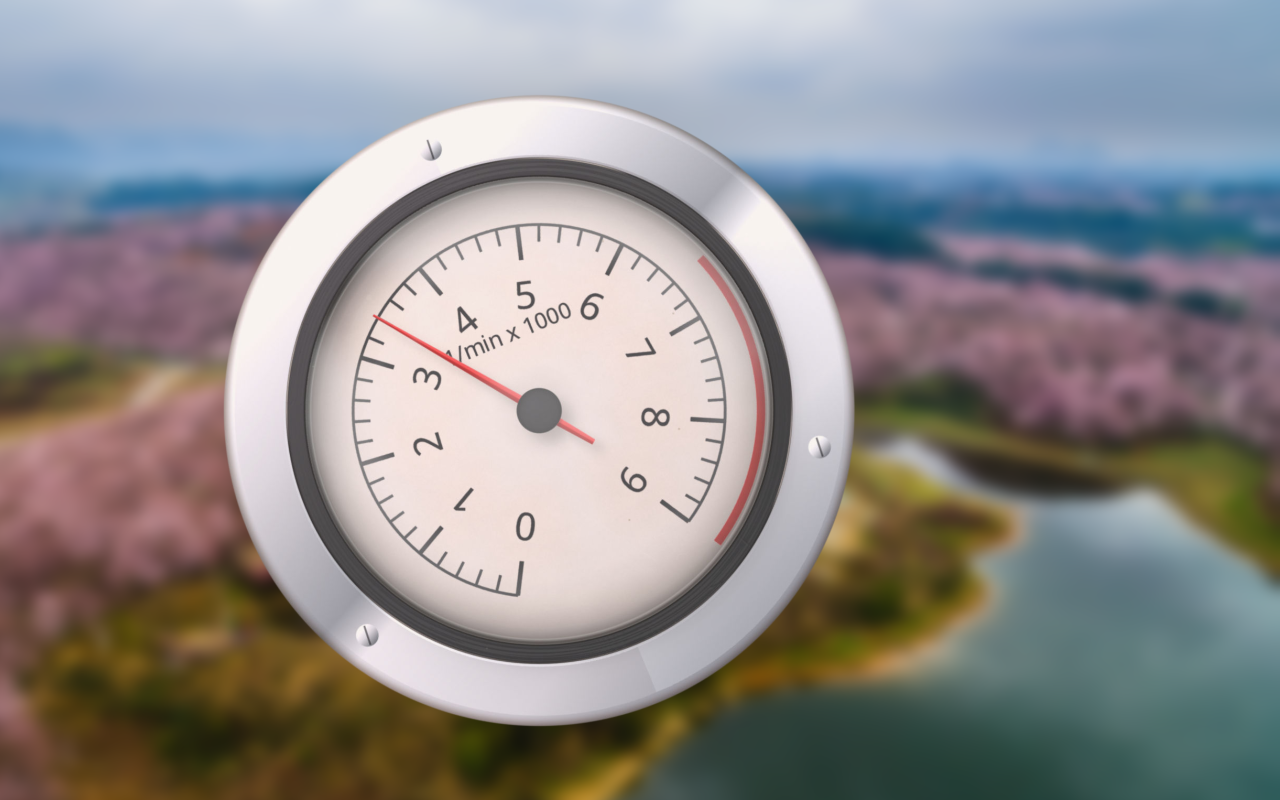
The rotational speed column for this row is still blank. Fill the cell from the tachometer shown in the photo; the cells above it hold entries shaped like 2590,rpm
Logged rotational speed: 3400,rpm
